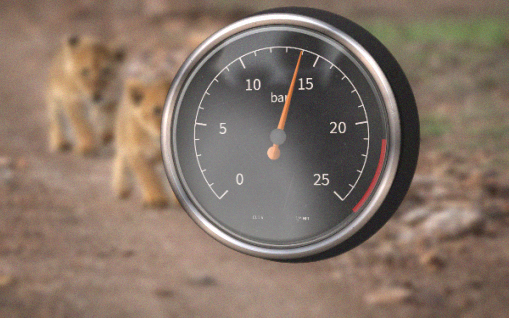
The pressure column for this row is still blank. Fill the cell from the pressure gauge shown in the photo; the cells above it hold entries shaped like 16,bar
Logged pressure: 14,bar
